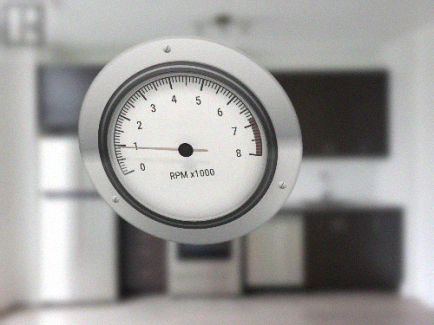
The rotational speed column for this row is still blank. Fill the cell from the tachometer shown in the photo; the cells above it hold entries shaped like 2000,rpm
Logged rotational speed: 1000,rpm
